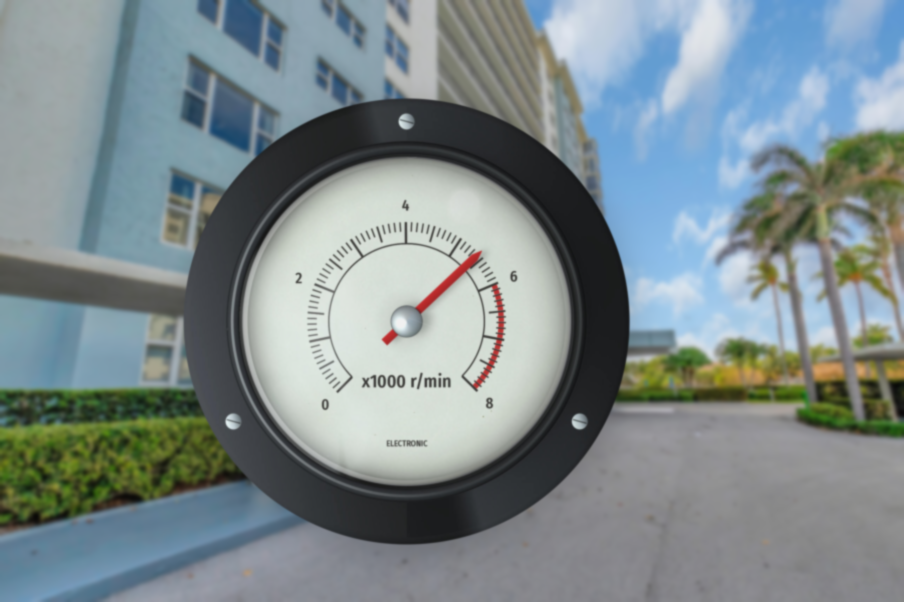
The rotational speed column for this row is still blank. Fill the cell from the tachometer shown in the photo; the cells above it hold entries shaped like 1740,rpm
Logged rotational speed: 5400,rpm
